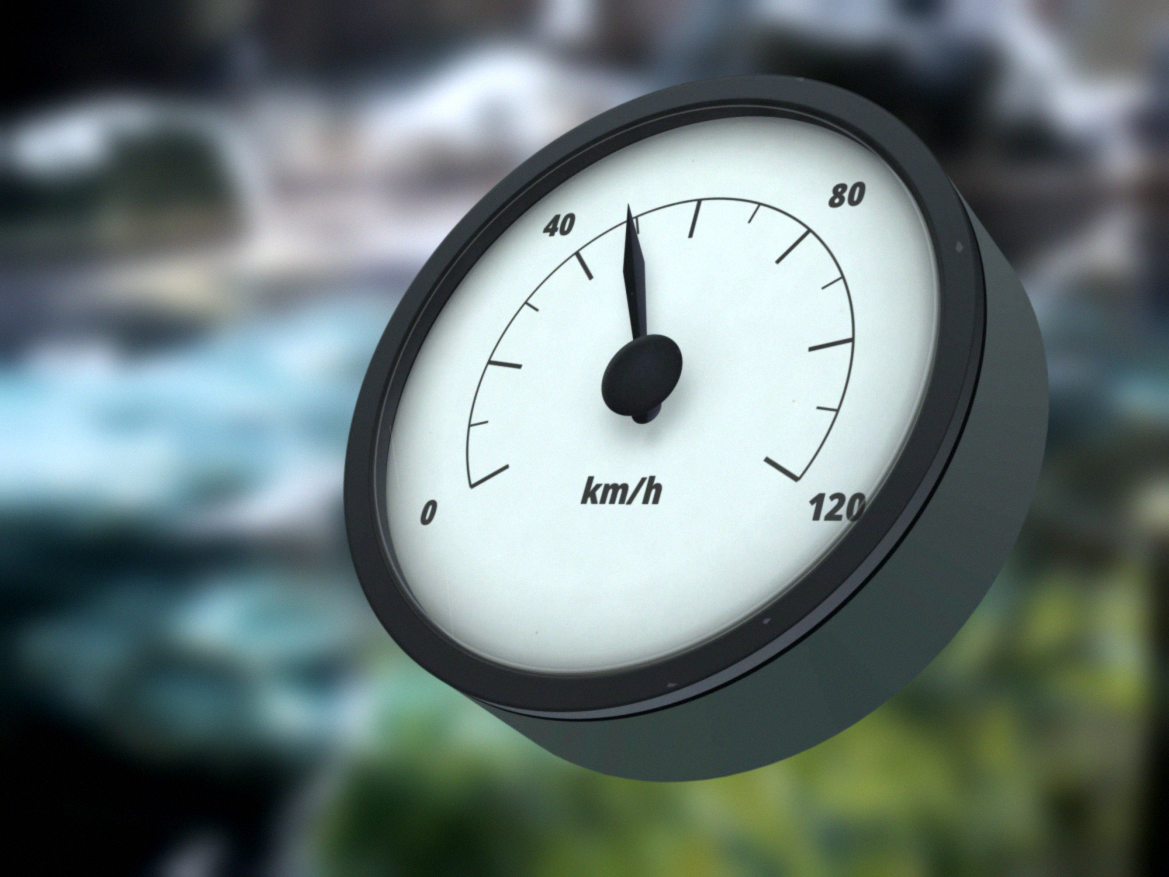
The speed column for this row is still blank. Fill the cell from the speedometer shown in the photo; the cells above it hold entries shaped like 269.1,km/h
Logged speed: 50,km/h
